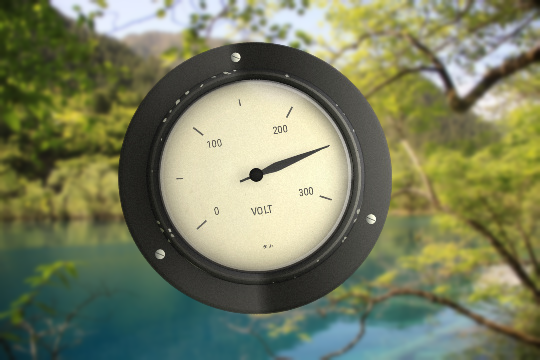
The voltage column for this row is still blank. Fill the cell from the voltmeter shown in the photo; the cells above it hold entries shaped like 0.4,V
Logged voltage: 250,V
